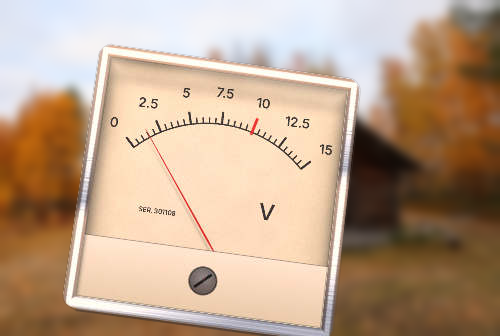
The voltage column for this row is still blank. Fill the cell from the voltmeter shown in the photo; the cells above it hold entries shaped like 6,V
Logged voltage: 1.5,V
